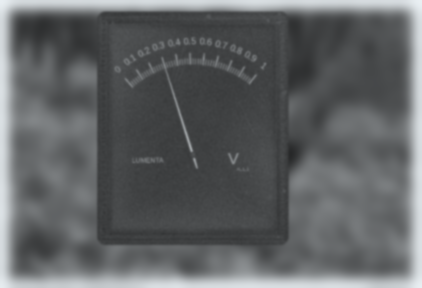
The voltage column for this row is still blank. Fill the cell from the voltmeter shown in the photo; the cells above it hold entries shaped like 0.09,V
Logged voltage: 0.3,V
